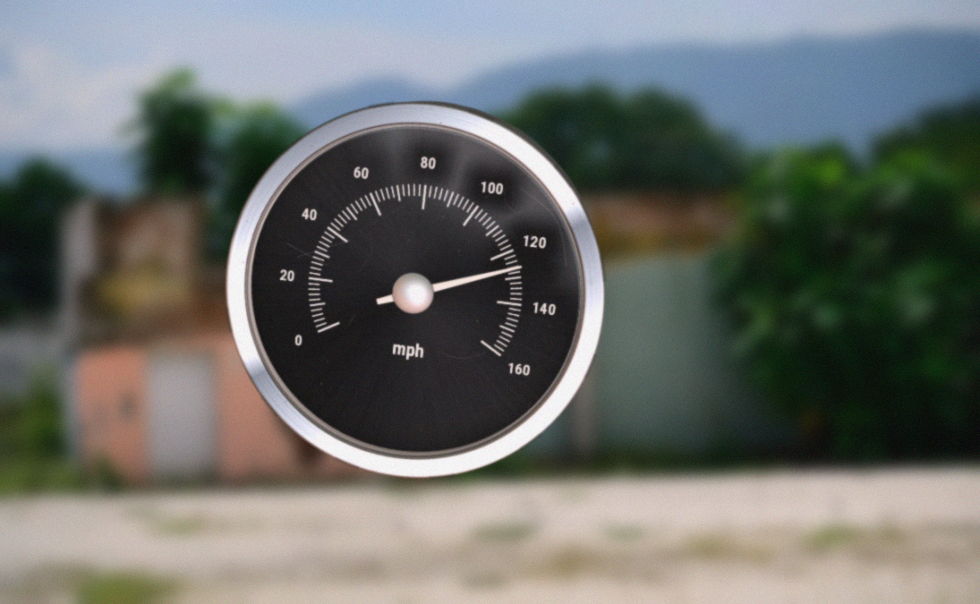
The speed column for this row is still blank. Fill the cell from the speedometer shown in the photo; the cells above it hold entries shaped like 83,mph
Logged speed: 126,mph
